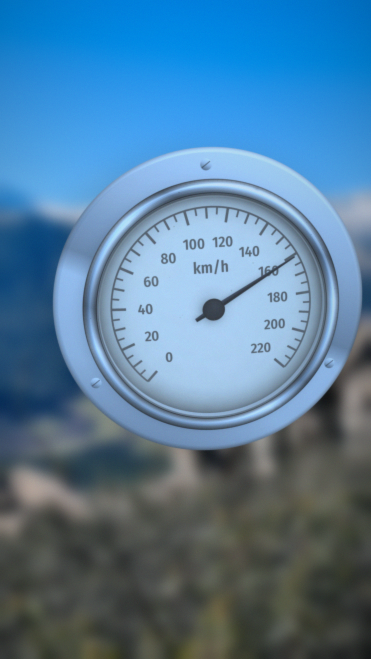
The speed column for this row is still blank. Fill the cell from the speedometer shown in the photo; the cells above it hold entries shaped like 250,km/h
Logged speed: 160,km/h
